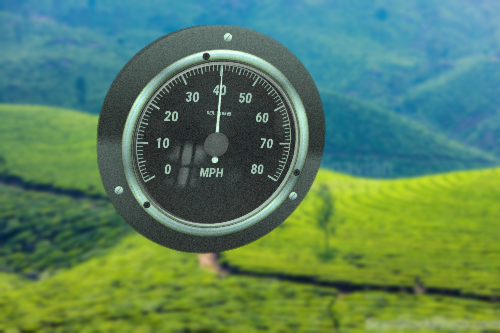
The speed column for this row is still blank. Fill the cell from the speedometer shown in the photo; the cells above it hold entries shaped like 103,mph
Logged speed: 40,mph
